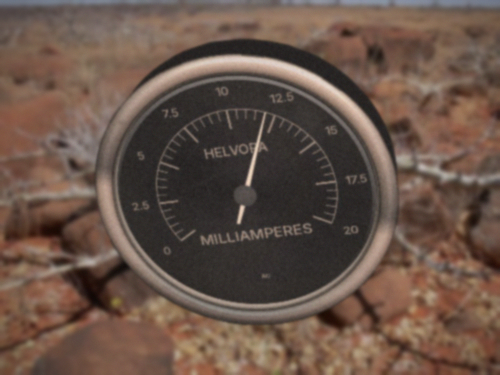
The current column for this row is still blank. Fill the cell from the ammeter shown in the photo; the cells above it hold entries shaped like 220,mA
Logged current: 12,mA
